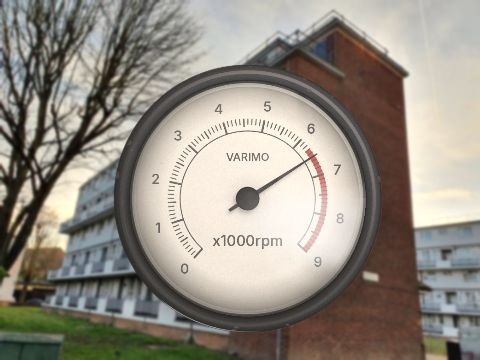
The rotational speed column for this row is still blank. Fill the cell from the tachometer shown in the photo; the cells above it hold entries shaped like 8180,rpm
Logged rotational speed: 6500,rpm
